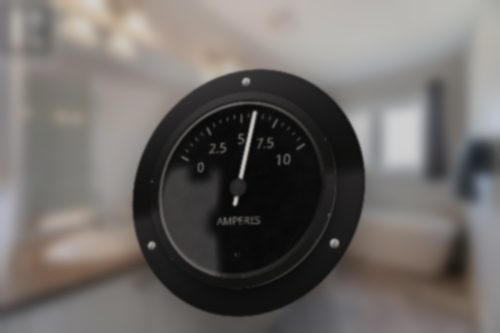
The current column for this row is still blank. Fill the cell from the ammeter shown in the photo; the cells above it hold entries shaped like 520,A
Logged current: 6,A
